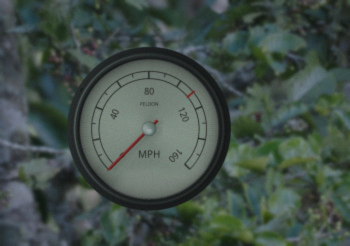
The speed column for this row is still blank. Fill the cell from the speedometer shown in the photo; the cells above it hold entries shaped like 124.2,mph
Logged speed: 0,mph
